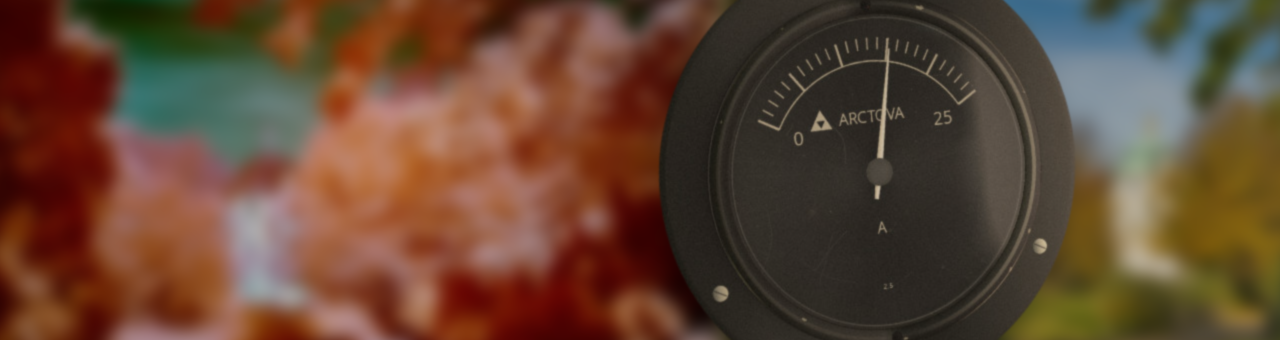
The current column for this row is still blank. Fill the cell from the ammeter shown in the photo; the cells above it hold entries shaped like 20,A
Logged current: 15,A
